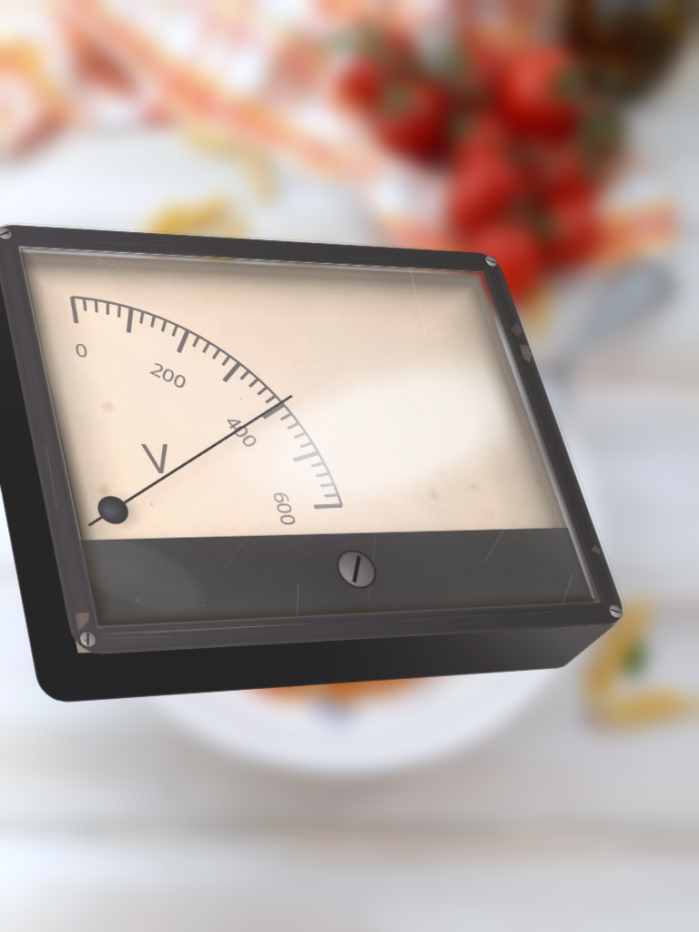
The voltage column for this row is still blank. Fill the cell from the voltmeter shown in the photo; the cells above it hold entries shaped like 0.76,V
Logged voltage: 400,V
